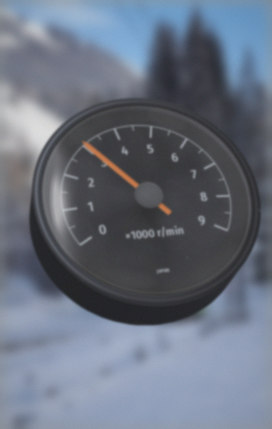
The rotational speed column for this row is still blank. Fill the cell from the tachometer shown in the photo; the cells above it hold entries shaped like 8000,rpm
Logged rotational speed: 3000,rpm
